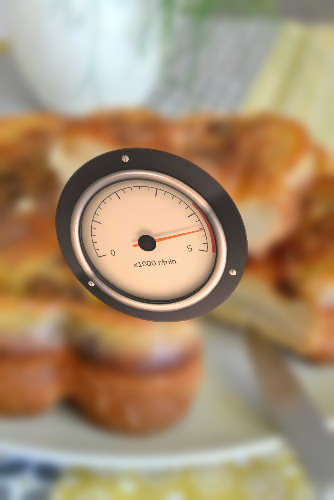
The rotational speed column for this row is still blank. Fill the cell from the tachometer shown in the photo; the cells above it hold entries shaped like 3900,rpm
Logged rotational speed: 4400,rpm
